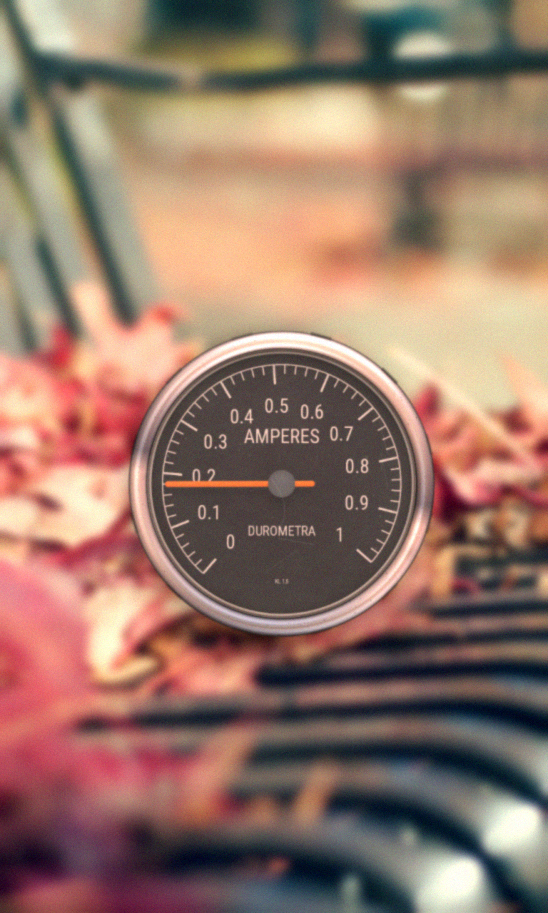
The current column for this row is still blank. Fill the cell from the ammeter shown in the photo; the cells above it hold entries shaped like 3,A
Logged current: 0.18,A
